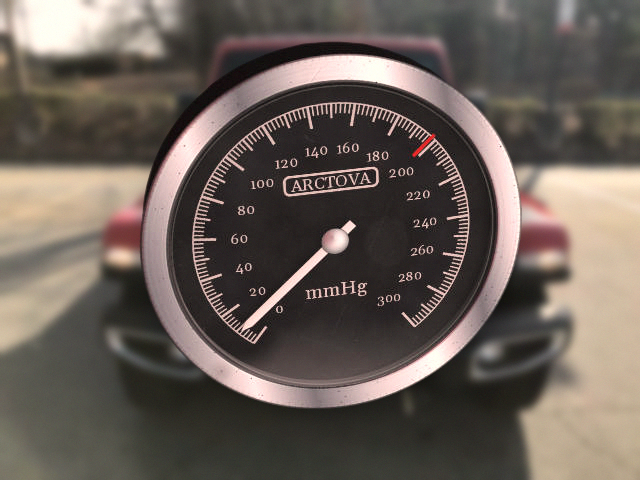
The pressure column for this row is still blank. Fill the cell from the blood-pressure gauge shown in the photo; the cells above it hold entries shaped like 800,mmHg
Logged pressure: 10,mmHg
